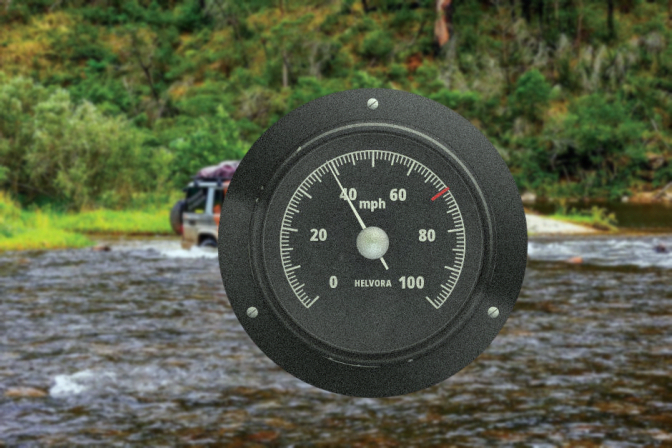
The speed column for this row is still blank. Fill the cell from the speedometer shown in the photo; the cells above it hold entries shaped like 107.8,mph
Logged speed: 39,mph
